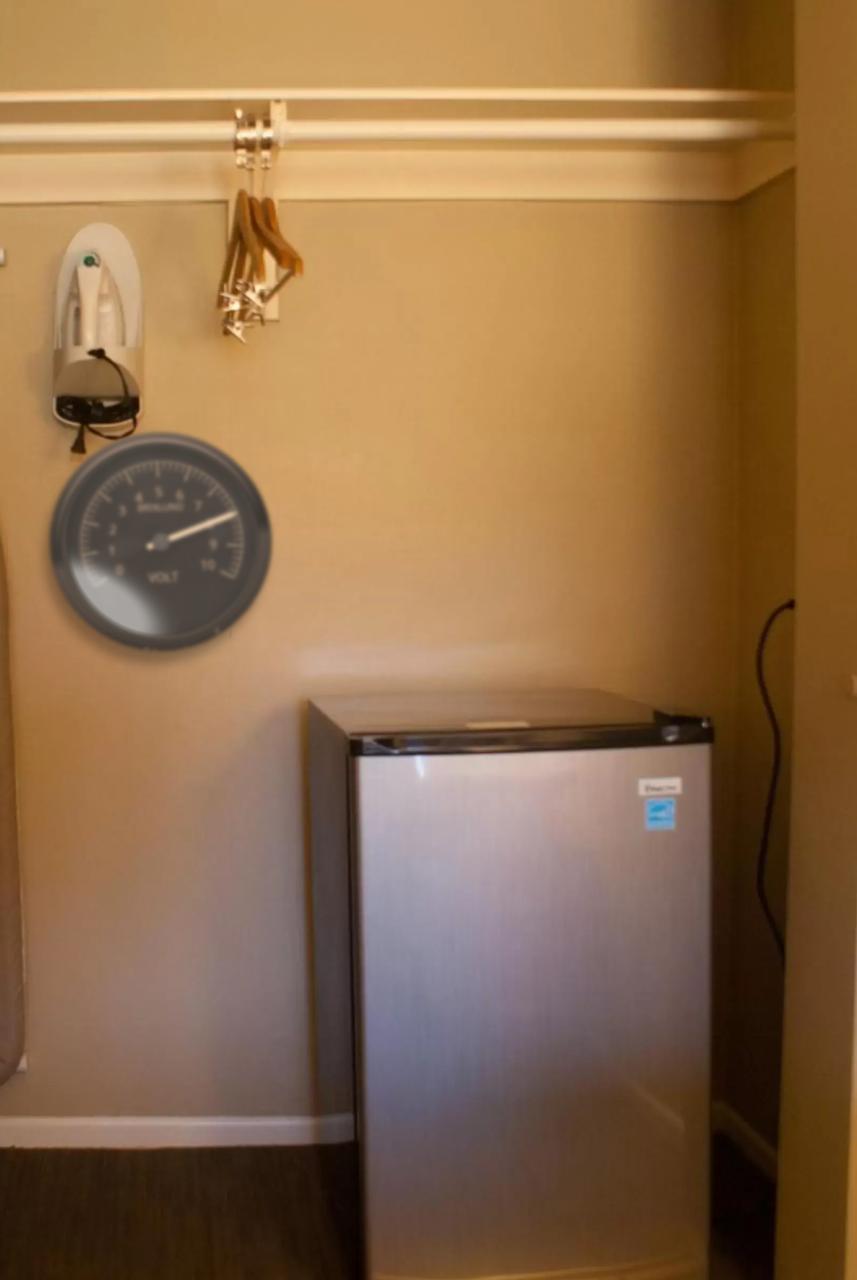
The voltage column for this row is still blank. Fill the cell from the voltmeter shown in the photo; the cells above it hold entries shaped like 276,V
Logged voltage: 8,V
